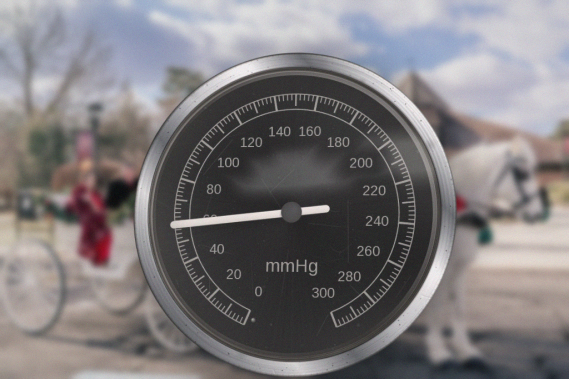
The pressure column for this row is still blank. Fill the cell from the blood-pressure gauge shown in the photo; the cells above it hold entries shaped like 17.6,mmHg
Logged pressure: 58,mmHg
